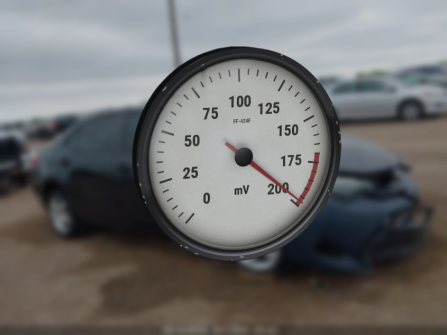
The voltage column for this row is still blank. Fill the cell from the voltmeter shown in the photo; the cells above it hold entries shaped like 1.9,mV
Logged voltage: 197.5,mV
